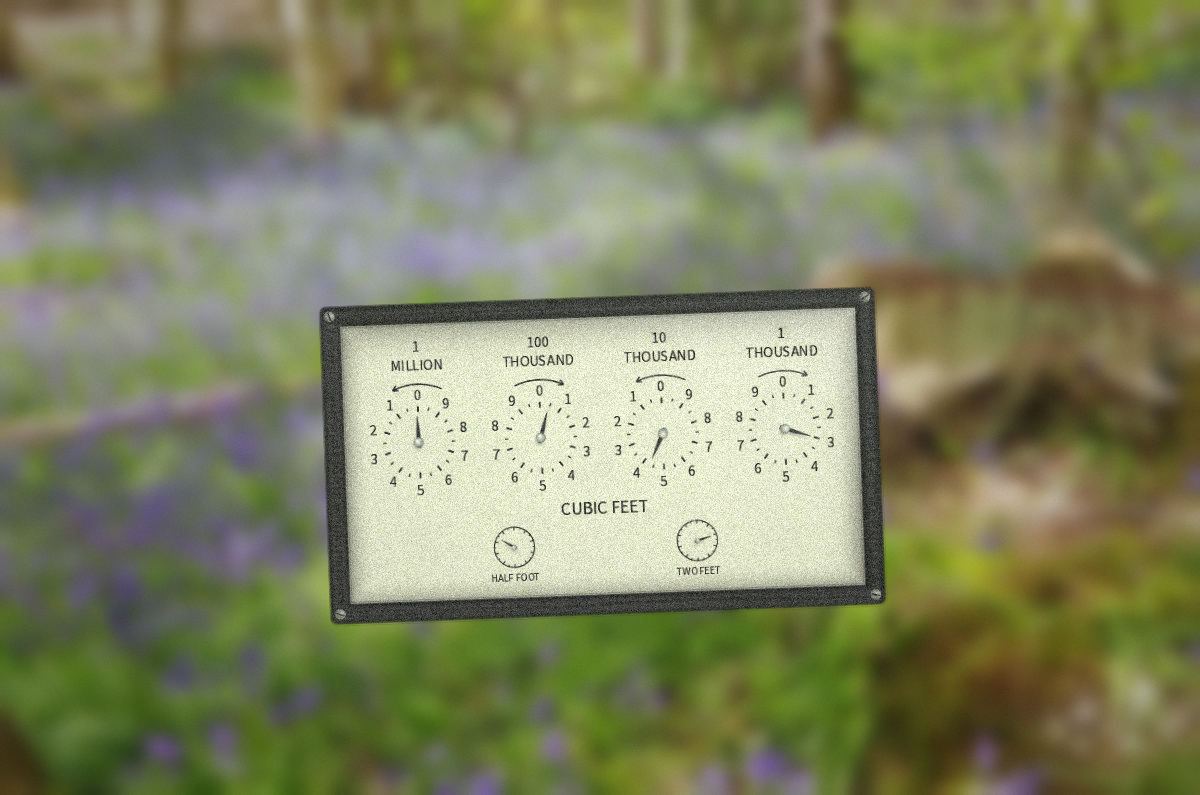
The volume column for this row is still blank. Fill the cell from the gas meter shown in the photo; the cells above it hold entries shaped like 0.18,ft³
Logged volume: 4300,ft³
